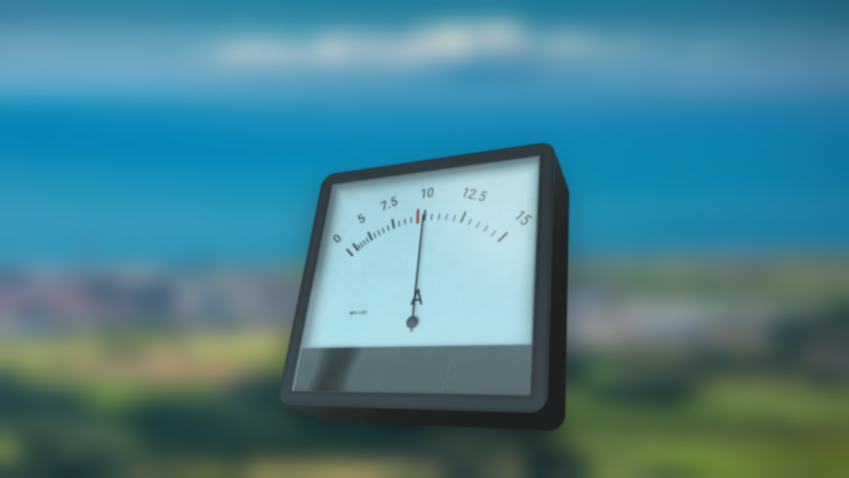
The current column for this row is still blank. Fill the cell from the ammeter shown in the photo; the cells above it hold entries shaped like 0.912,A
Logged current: 10,A
